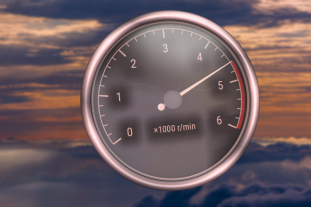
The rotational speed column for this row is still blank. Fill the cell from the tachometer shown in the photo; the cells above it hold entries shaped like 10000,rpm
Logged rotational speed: 4600,rpm
